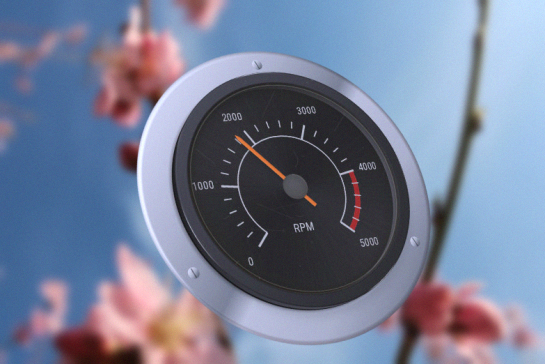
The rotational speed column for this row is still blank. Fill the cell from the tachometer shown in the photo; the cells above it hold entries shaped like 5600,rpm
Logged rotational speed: 1800,rpm
